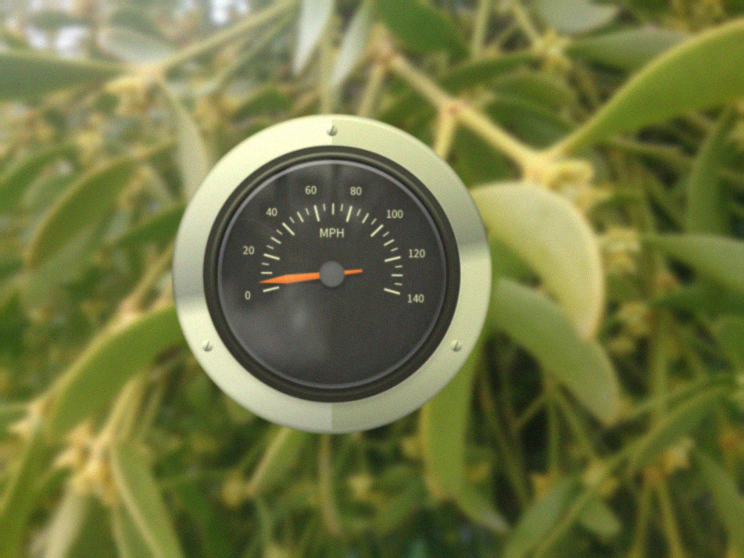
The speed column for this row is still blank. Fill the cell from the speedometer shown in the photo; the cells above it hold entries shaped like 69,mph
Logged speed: 5,mph
